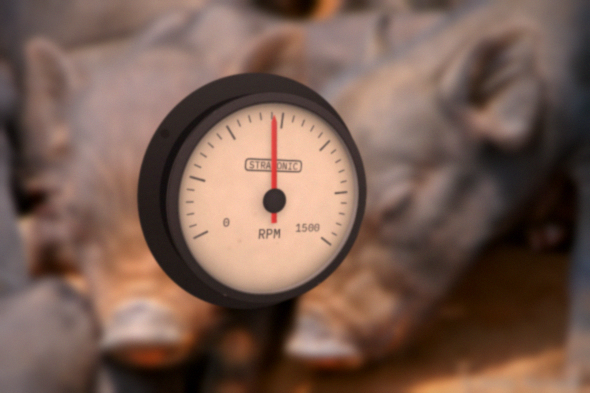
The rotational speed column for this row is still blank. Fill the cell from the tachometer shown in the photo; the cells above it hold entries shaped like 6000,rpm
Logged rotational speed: 700,rpm
